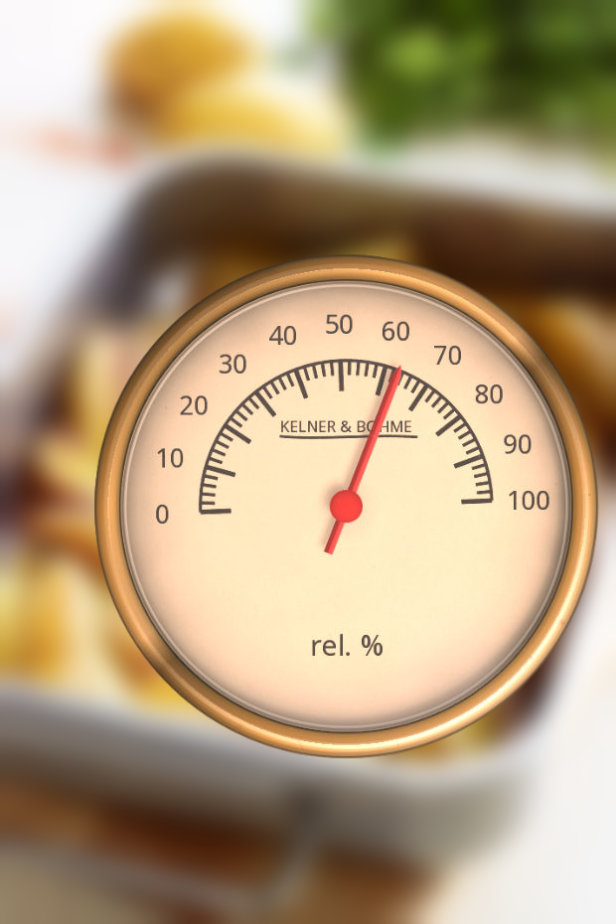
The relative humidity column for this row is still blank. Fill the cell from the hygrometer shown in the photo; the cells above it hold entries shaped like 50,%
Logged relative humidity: 63,%
